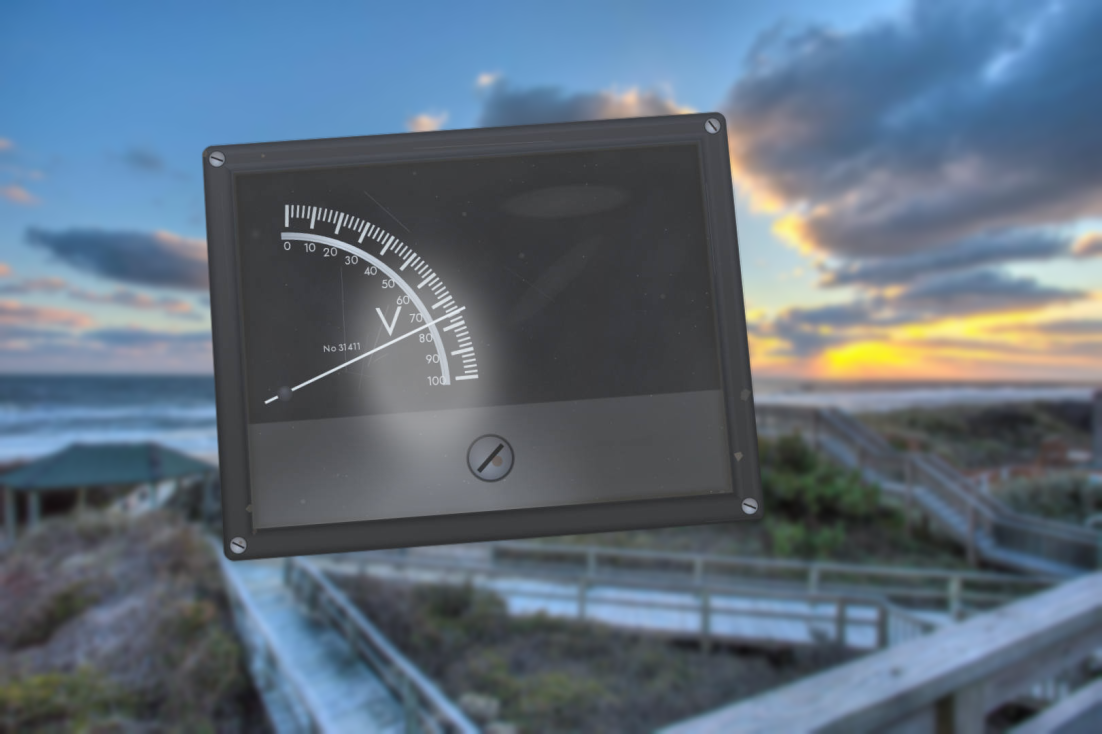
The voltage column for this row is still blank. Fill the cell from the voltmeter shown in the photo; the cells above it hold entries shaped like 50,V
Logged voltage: 76,V
